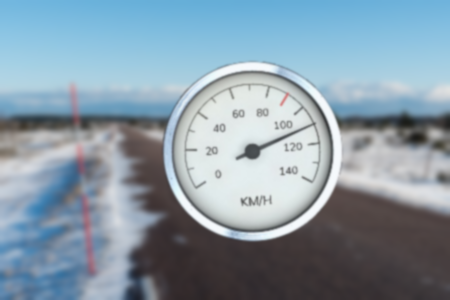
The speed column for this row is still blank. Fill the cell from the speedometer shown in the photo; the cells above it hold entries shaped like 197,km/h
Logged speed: 110,km/h
